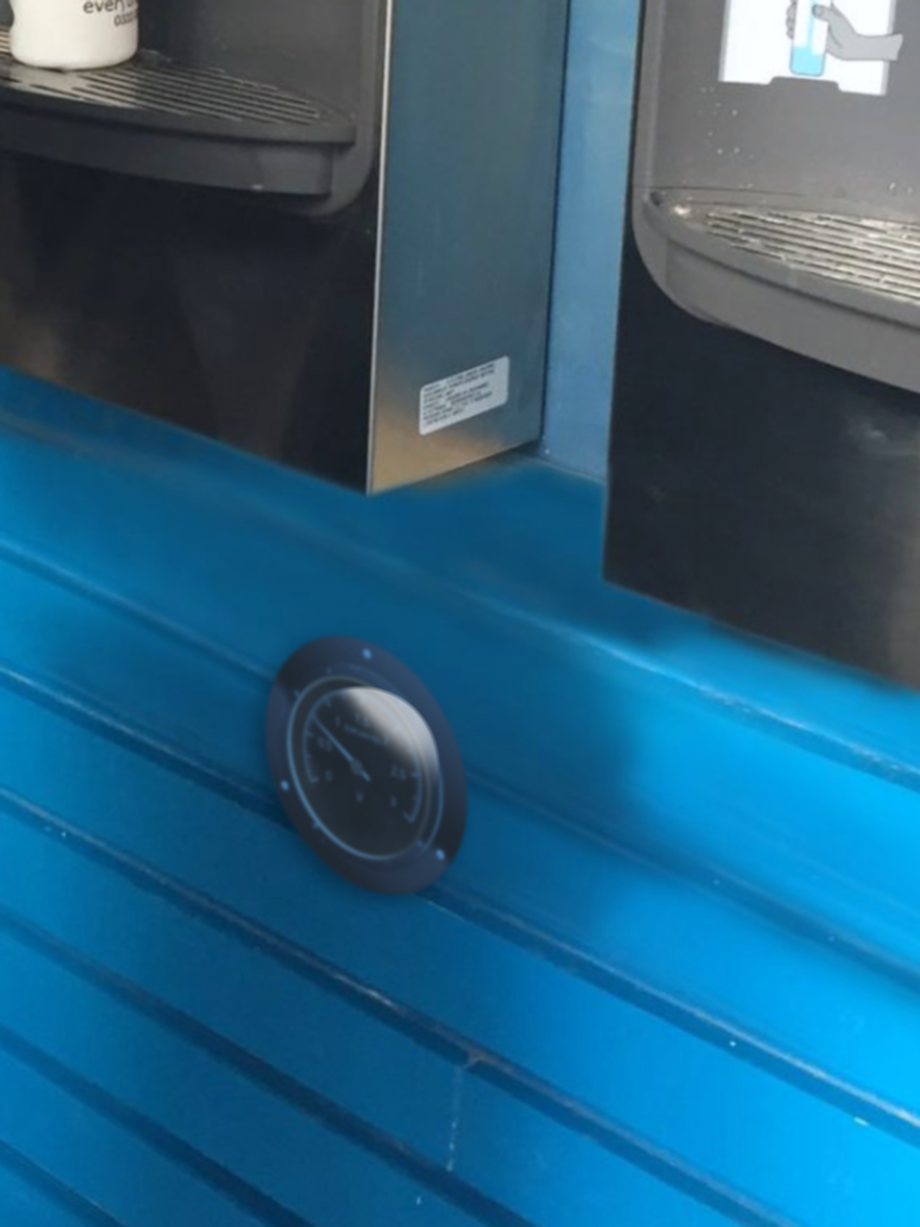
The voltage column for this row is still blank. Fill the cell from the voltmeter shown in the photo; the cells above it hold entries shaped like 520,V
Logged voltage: 0.75,V
